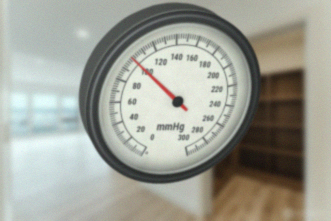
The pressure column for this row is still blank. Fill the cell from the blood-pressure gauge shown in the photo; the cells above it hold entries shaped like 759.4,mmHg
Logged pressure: 100,mmHg
